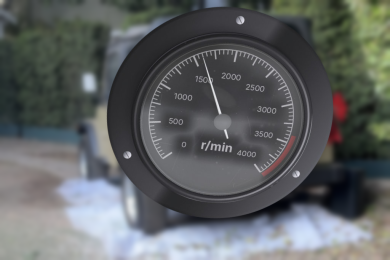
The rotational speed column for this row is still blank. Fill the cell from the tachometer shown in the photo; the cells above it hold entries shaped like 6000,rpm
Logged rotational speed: 1600,rpm
